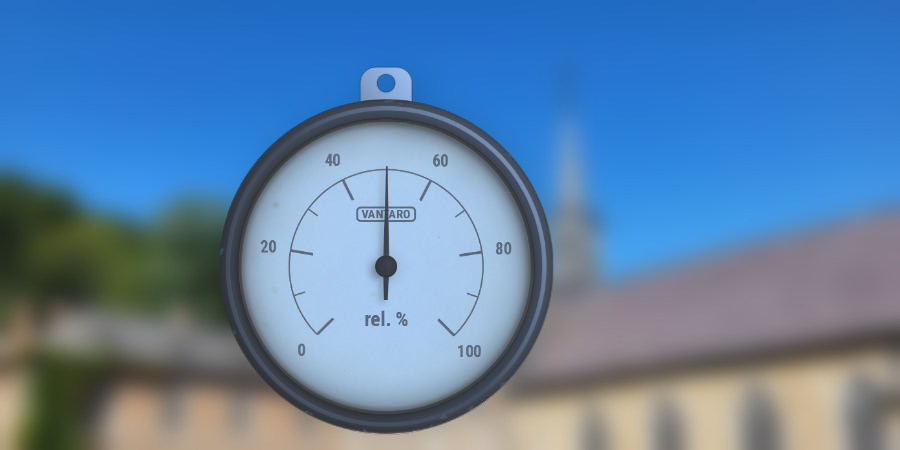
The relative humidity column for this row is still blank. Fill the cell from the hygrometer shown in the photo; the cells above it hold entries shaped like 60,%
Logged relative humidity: 50,%
